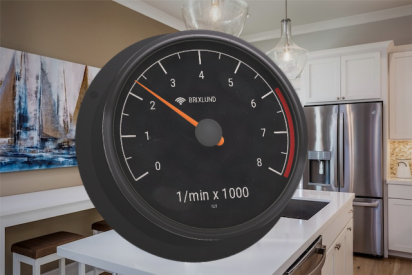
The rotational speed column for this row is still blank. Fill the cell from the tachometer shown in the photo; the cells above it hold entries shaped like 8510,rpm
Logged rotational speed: 2250,rpm
